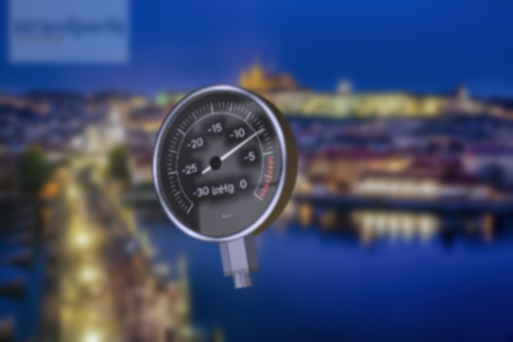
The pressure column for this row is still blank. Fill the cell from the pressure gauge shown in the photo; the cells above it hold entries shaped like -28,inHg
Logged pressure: -7.5,inHg
